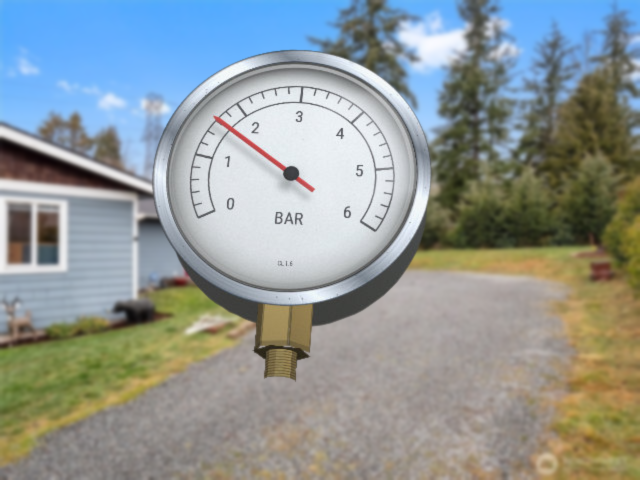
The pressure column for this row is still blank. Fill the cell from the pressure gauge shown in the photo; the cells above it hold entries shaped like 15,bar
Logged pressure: 1.6,bar
